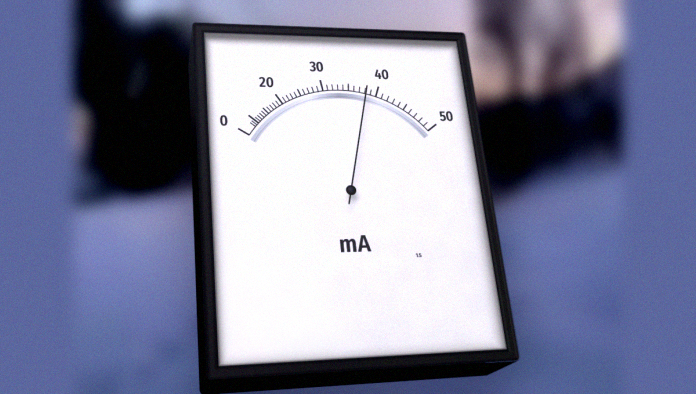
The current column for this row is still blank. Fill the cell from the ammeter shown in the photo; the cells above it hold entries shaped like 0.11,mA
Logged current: 38,mA
